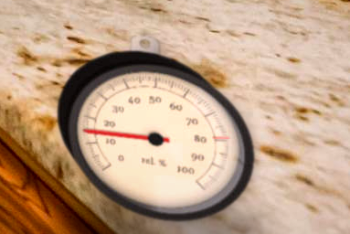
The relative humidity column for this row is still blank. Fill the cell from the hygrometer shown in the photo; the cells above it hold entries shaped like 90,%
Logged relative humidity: 15,%
